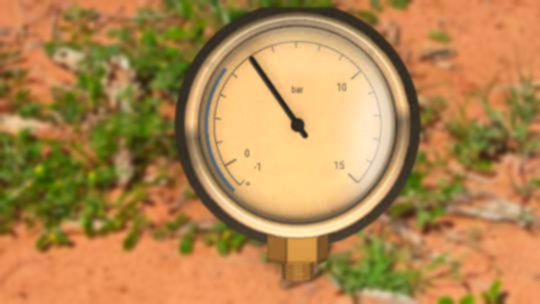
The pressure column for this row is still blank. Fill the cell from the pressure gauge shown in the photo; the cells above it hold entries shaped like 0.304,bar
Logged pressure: 5,bar
